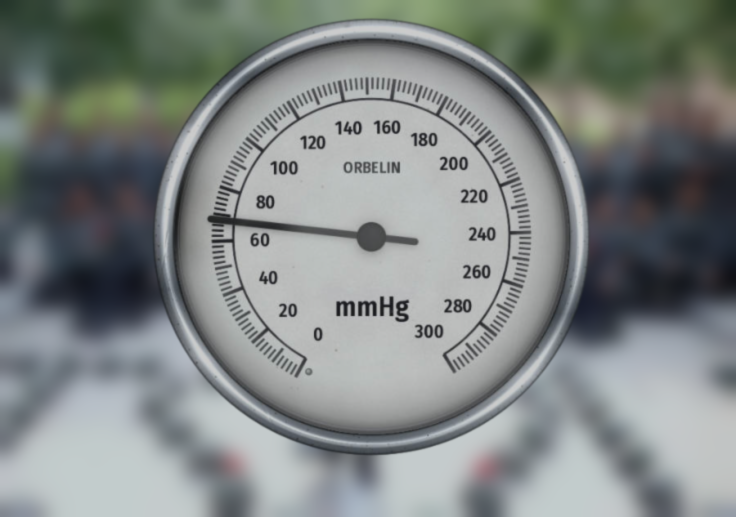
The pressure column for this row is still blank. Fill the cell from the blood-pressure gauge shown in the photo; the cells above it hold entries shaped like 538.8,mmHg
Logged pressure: 68,mmHg
